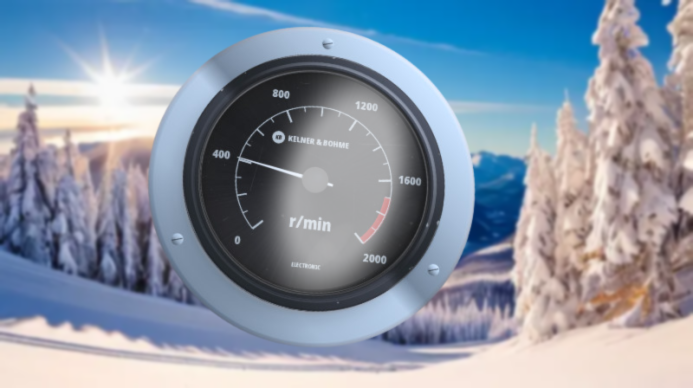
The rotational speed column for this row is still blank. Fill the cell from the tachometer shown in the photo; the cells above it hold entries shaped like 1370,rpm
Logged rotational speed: 400,rpm
